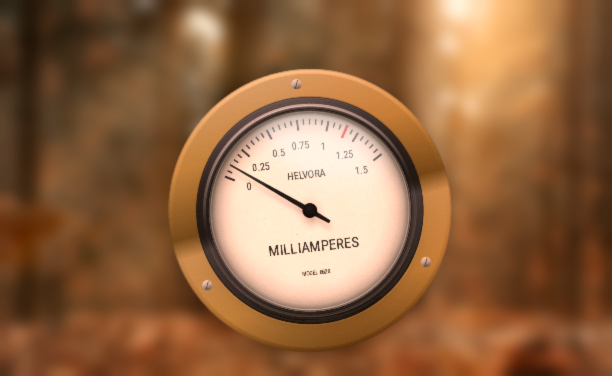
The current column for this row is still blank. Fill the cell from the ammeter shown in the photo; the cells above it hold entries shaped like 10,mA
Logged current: 0.1,mA
